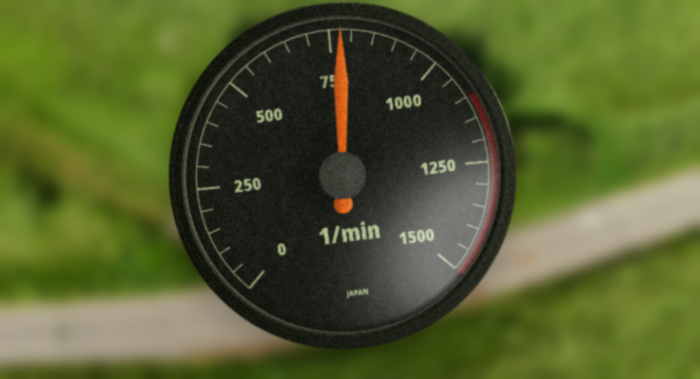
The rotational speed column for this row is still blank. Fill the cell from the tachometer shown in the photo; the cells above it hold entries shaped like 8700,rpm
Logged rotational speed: 775,rpm
